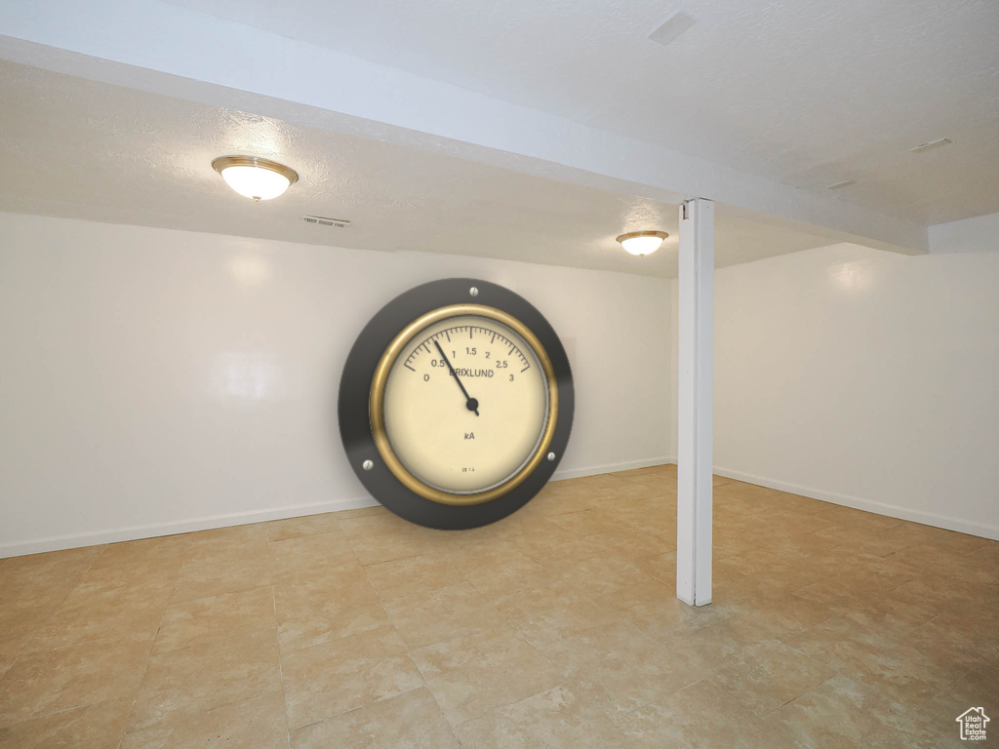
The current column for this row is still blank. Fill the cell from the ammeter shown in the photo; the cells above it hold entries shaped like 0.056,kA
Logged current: 0.7,kA
